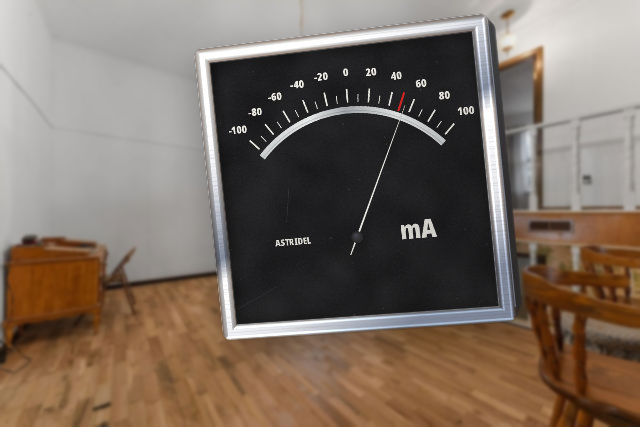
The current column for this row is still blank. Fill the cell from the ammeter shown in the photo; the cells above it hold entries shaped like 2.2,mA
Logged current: 55,mA
